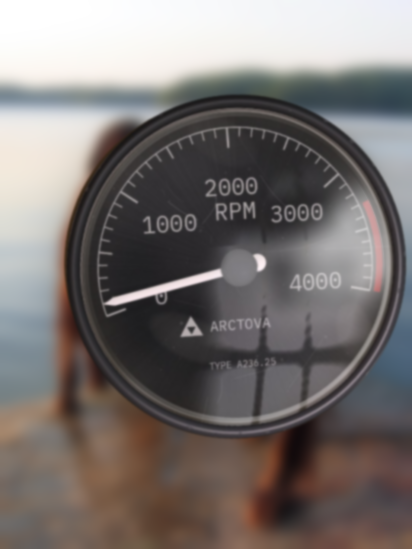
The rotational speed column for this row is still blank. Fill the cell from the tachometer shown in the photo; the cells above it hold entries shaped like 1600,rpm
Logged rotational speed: 100,rpm
